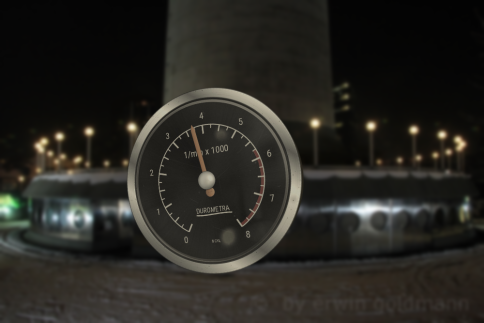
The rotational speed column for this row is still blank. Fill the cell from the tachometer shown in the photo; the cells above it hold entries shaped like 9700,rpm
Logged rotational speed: 3750,rpm
